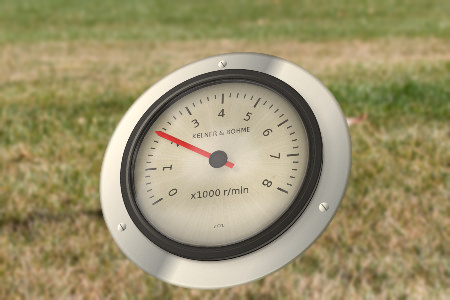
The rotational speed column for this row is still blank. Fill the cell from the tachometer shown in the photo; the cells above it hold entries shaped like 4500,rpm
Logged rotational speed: 2000,rpm
